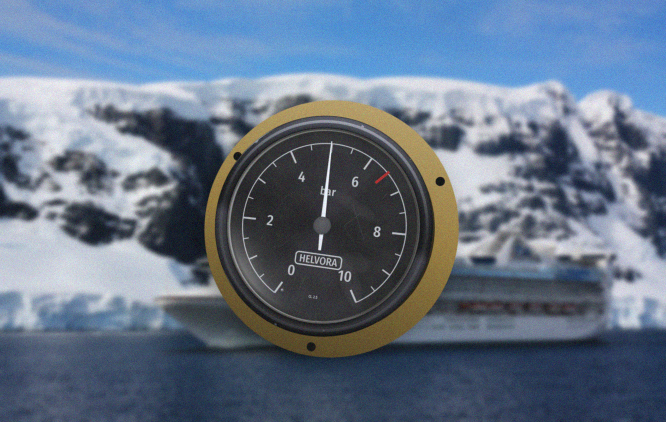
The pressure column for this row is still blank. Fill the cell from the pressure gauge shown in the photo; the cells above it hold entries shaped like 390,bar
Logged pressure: 5,bar
